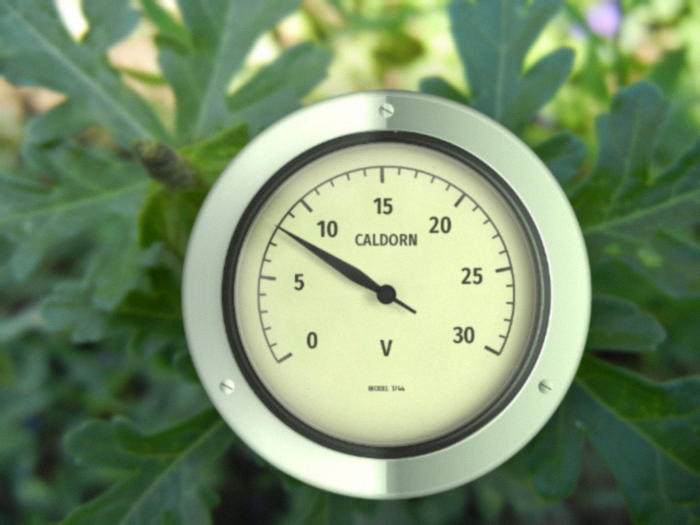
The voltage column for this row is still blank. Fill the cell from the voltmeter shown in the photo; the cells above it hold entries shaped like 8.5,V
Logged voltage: 8,V
